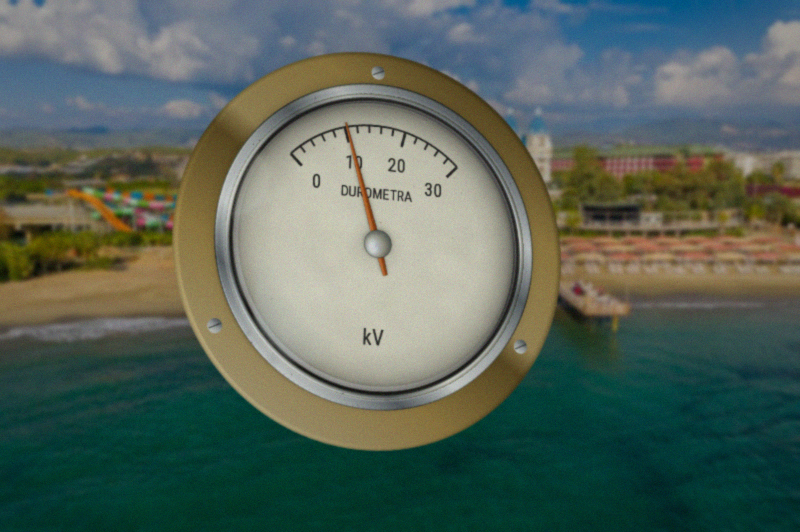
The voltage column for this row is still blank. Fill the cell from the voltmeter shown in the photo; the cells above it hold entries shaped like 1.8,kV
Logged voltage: 10,kV
